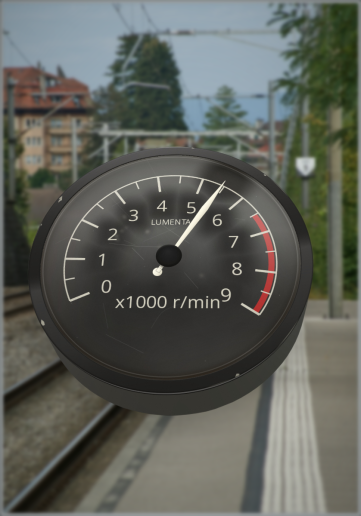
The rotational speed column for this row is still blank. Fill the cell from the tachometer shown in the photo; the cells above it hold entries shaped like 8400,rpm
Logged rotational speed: 5500,rpm
